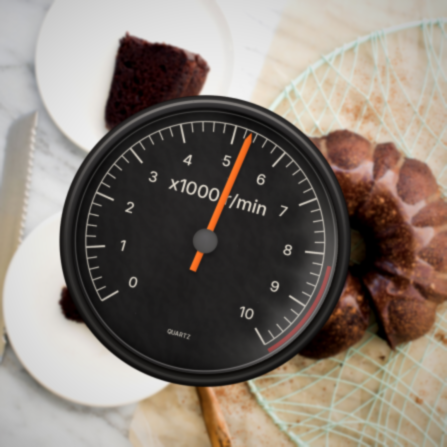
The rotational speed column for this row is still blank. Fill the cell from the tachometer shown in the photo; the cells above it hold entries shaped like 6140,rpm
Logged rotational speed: 5300,rpm
